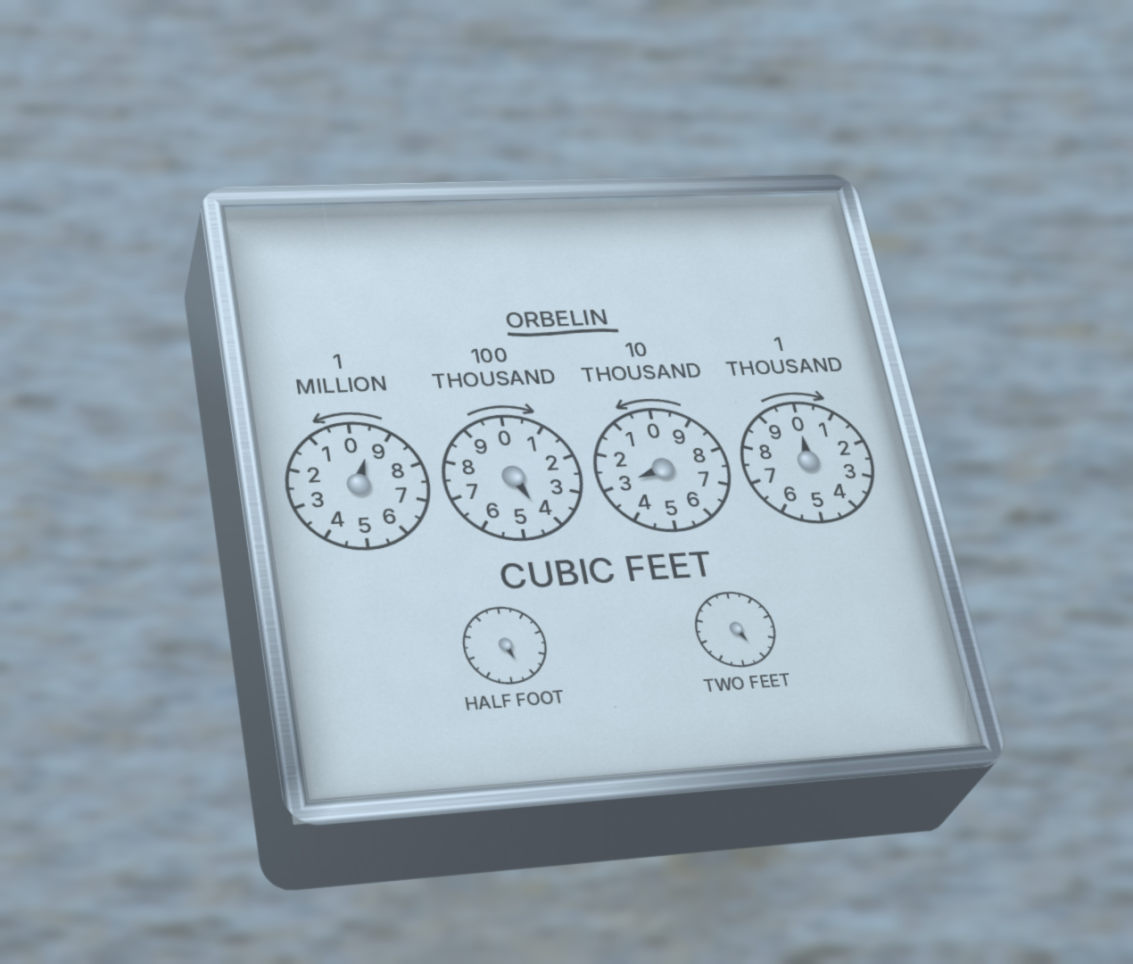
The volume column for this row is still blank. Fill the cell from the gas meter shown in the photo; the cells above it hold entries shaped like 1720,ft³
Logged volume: 943000,ft³
